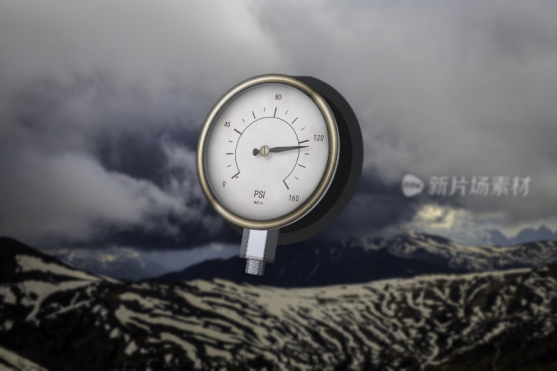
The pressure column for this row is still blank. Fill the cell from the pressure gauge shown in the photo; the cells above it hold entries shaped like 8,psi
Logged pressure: 125,psi
